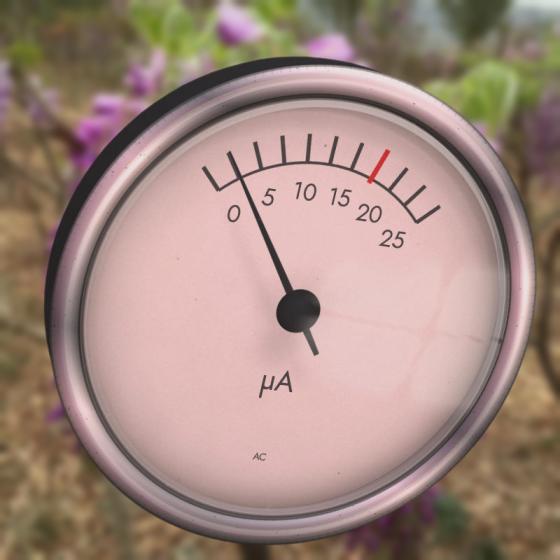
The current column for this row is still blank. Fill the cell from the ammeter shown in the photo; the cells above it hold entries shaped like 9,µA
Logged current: 2.5,µA
